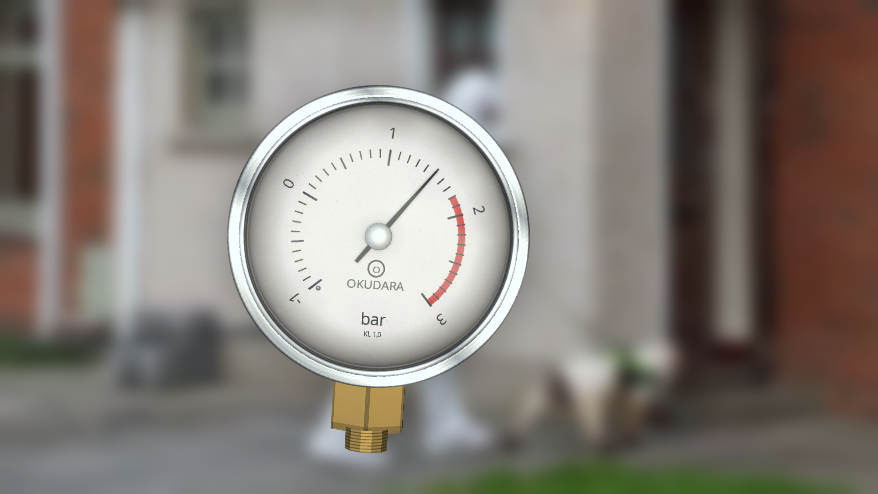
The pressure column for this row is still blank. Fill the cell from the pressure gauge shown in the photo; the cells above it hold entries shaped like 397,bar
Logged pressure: 1.5,bar
